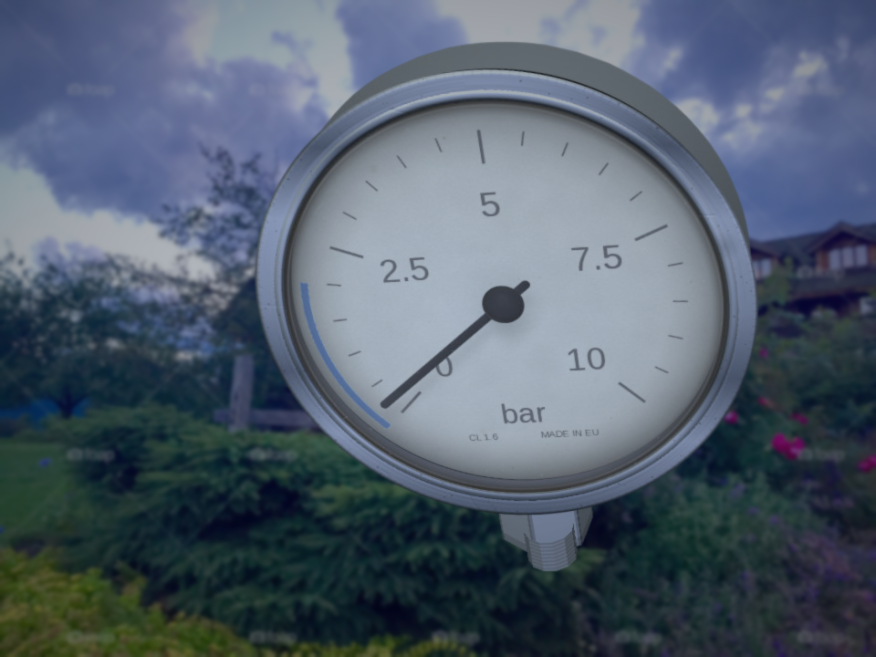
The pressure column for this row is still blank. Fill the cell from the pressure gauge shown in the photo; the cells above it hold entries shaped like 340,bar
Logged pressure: 0.25,bar
